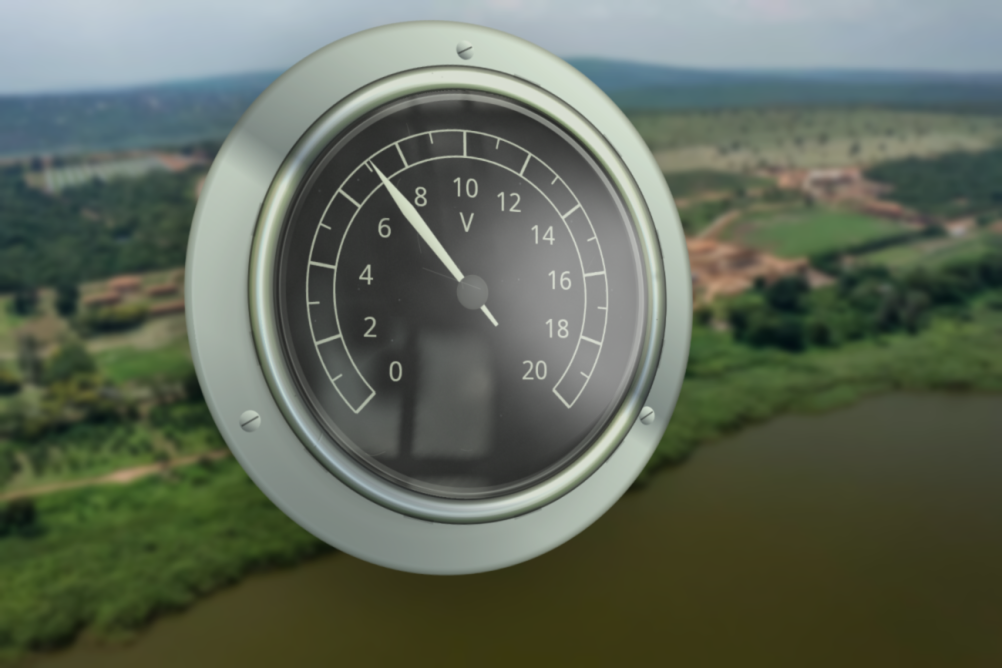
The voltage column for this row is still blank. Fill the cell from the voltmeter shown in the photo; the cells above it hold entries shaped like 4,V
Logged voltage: 7,V
